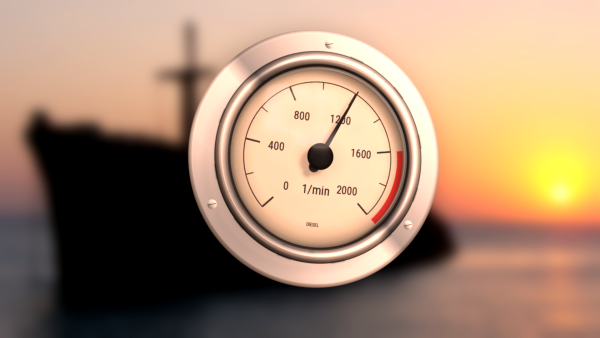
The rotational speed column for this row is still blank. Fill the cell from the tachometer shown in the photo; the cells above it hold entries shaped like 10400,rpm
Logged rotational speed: 1200,rpm
